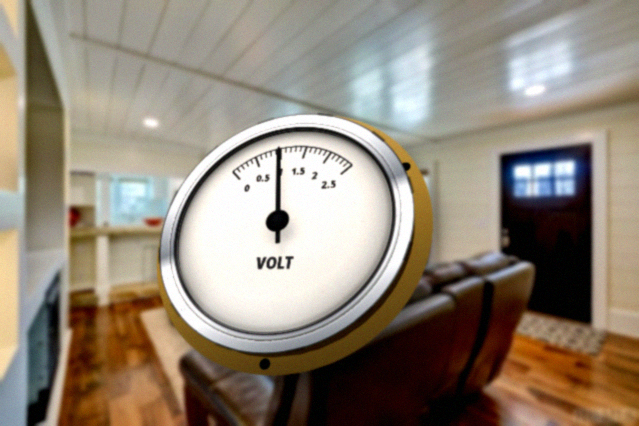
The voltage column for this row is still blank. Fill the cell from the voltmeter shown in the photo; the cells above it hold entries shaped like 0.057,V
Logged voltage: 1,V
